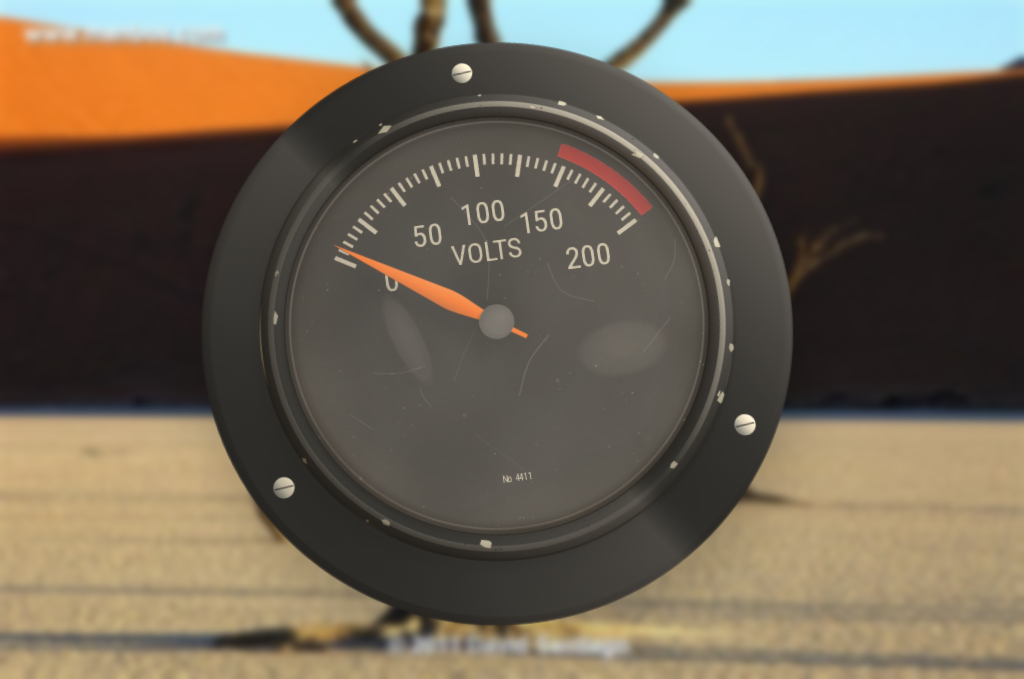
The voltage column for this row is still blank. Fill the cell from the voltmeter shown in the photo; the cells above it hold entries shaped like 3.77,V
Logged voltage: 5,V
